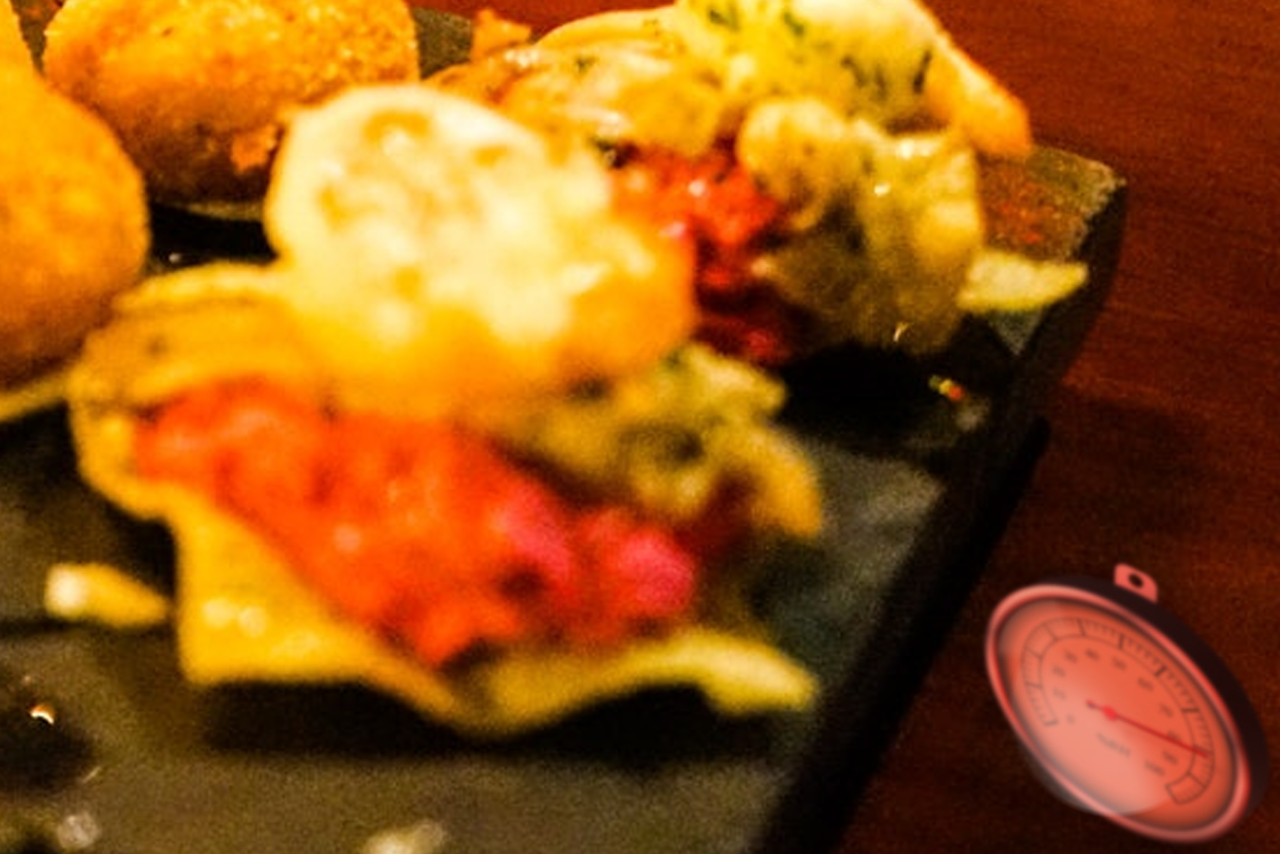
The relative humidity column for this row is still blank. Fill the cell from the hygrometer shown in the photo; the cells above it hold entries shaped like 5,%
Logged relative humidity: 80,%
